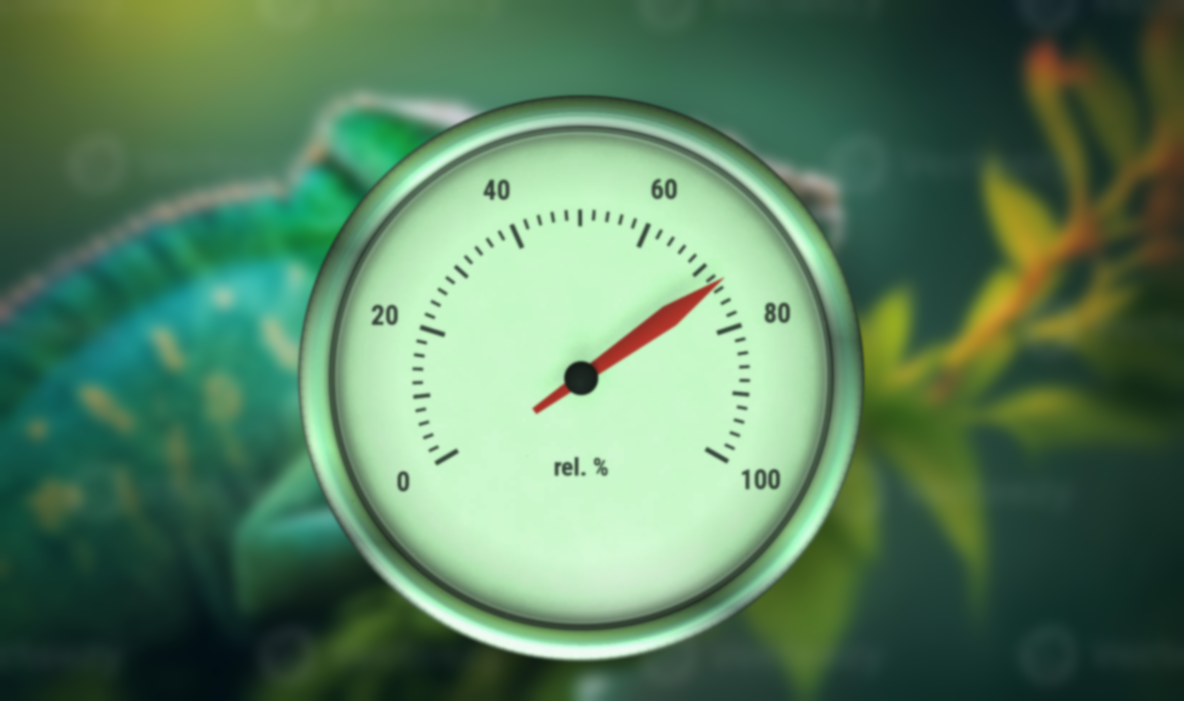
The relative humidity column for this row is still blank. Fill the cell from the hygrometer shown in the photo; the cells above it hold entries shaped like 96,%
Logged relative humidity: 73,%
